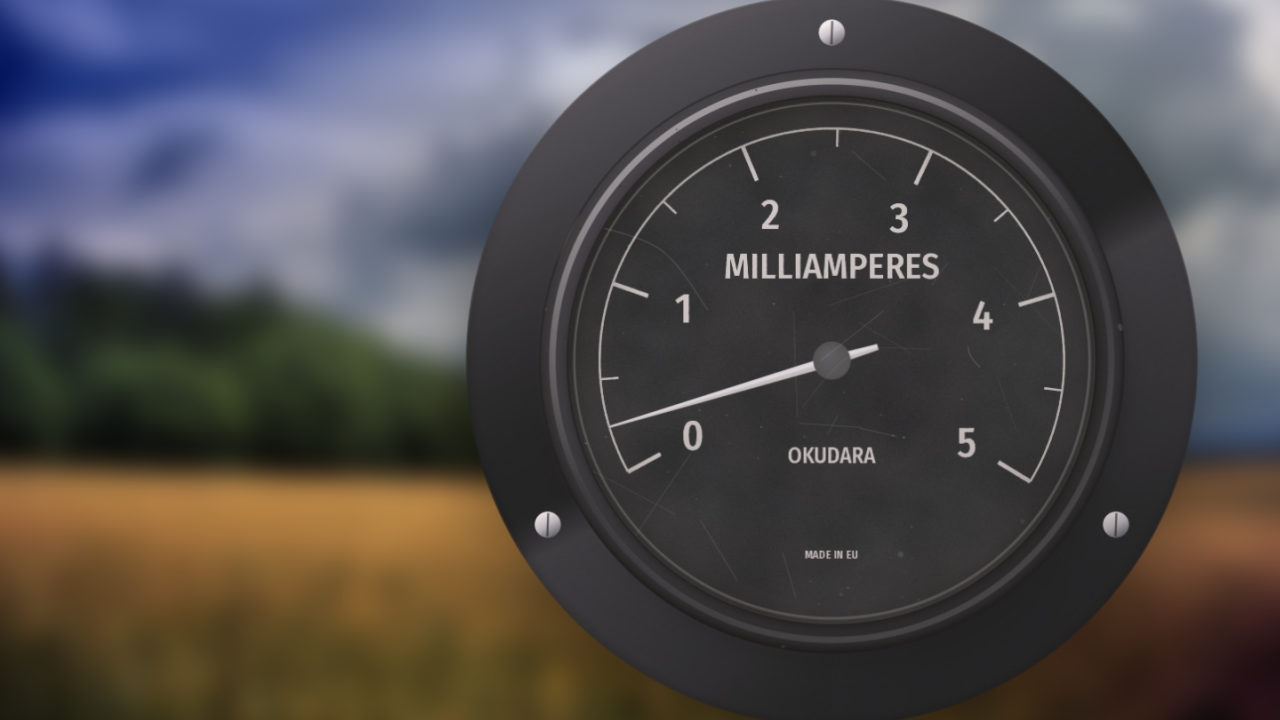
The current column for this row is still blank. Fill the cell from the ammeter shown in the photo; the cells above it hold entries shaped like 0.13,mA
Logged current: 0.25,mA
